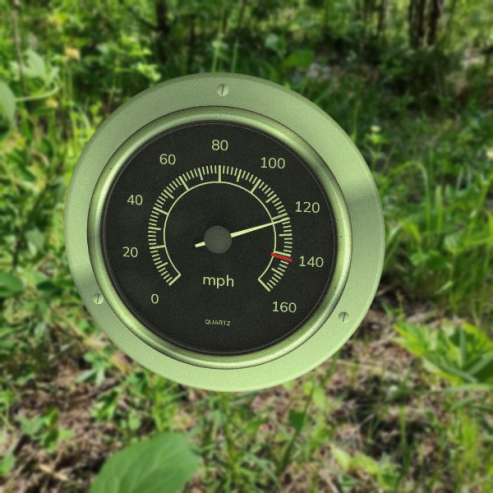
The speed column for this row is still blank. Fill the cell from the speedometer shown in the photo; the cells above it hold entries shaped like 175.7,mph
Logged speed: 122,mph
